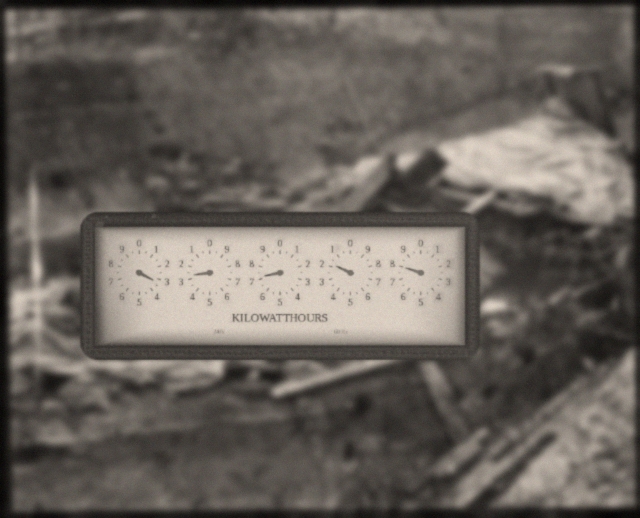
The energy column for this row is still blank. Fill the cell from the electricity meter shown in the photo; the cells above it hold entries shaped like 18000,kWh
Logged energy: 32718,kWh
